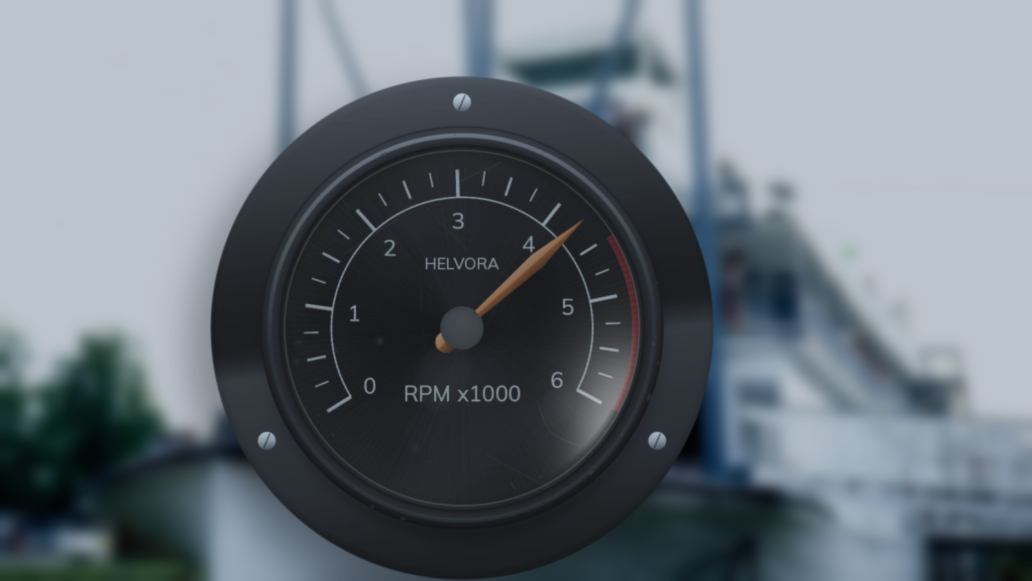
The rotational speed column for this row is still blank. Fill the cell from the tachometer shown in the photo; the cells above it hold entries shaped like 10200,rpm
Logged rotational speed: 4250,rpm
